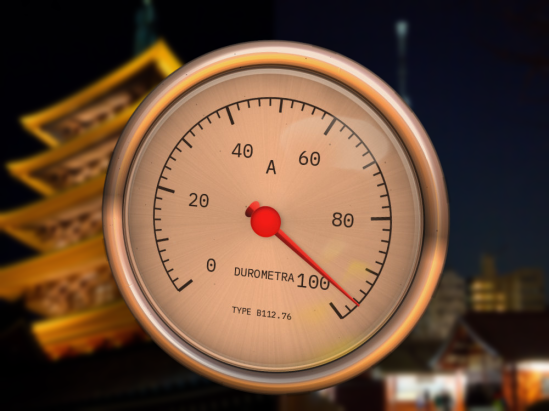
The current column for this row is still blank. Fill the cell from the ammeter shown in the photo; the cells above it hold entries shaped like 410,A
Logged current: 96,A
